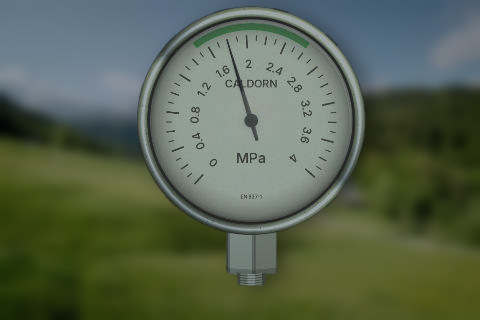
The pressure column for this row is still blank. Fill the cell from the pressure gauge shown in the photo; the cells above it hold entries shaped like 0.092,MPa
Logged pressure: 1.8,MPa
